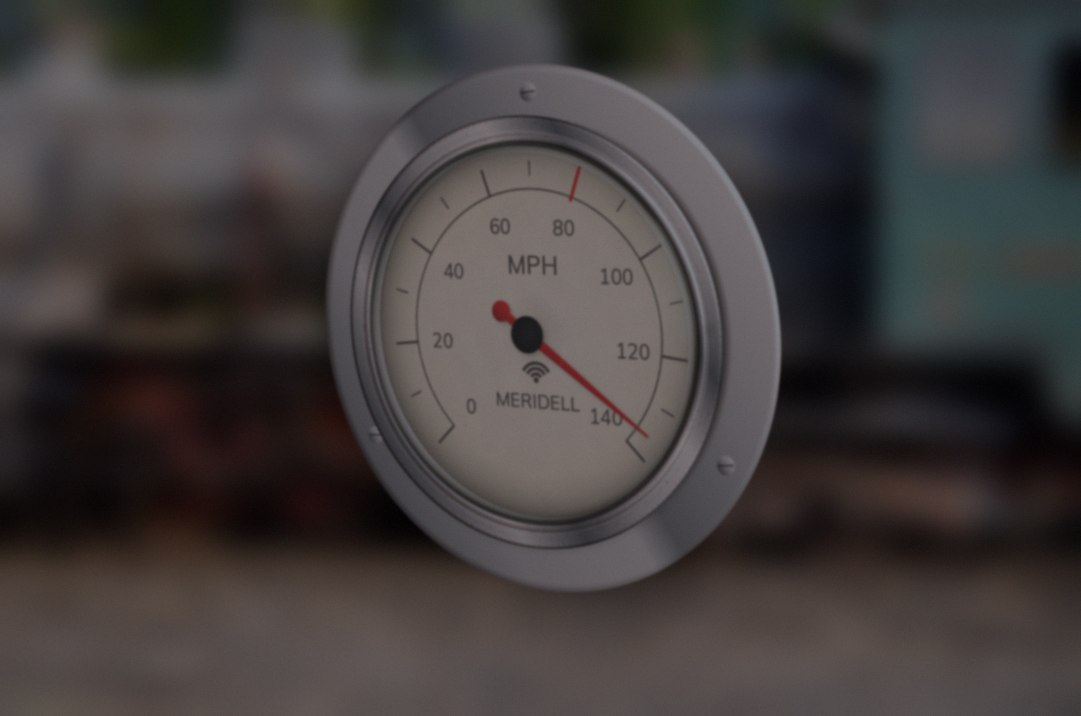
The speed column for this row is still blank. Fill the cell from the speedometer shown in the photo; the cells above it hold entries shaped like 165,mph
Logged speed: 135,mph
